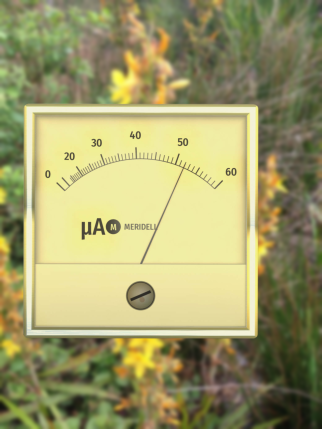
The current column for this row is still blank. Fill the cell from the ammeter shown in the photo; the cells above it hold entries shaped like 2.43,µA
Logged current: 52,µA
